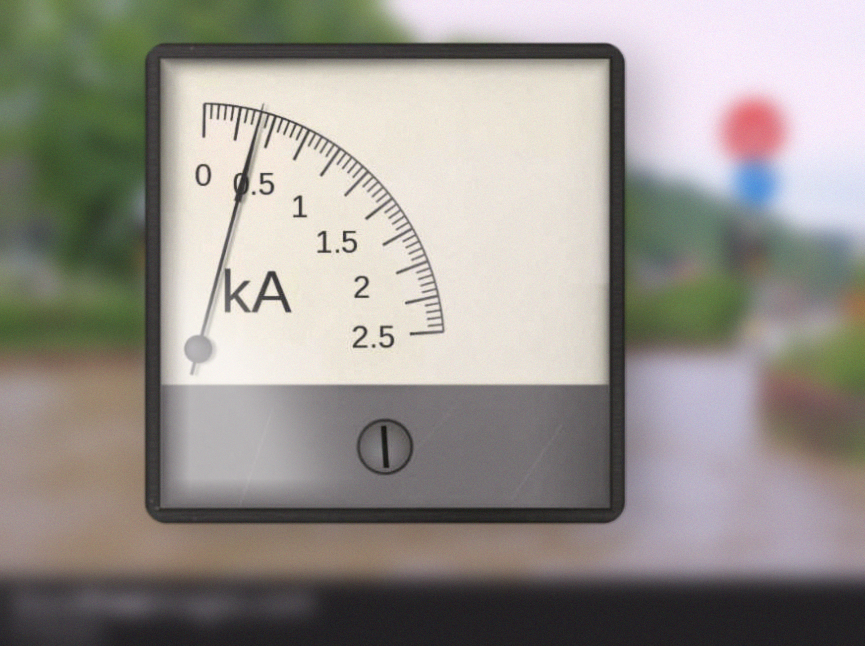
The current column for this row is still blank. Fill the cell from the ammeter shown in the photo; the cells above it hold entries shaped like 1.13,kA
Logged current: 0.4,kA
